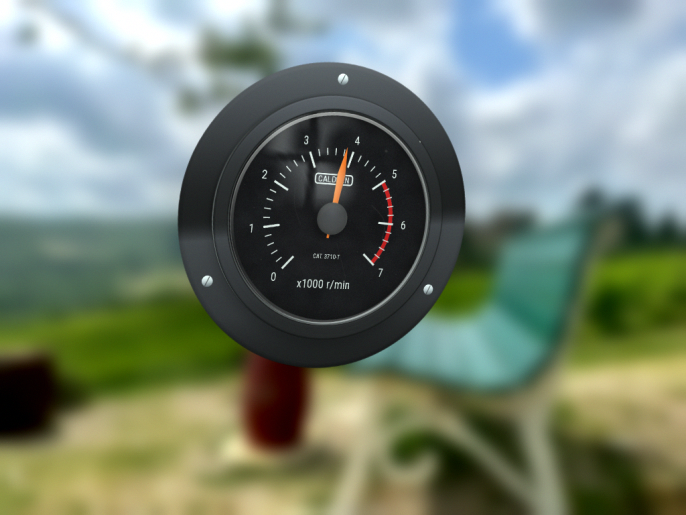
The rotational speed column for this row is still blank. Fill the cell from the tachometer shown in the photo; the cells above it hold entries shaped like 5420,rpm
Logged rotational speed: 3800,rpm
